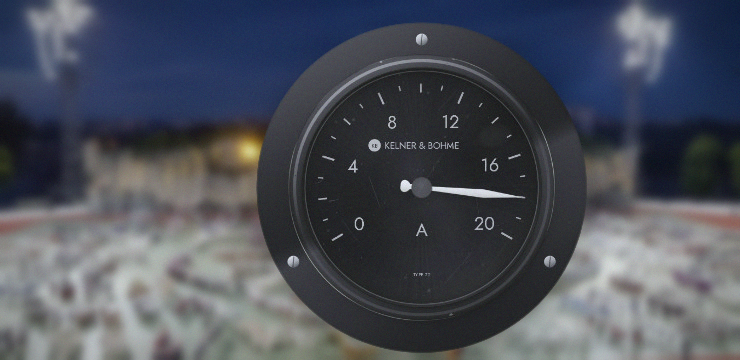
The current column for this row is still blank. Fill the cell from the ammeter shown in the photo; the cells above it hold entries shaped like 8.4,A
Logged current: 18,A
